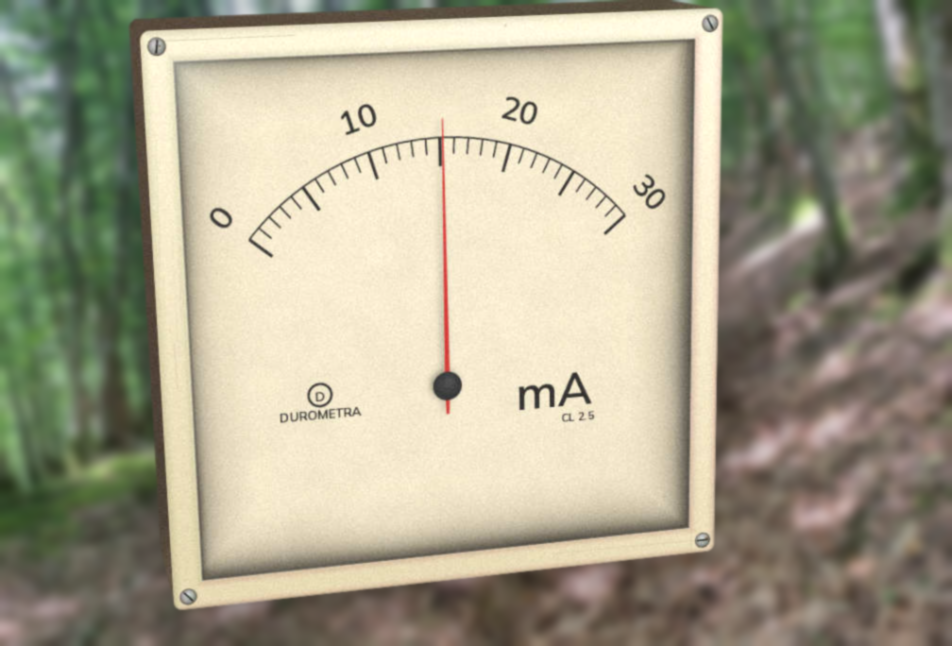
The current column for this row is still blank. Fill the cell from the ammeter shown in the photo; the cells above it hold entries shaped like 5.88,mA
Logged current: 15,mA
